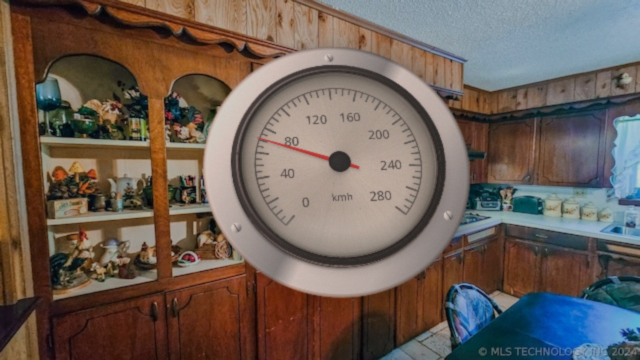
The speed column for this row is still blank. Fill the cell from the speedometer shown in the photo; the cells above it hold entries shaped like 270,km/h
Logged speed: 70,km/h
